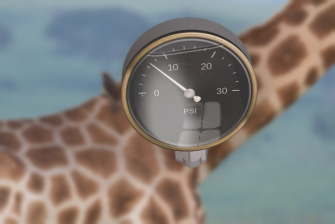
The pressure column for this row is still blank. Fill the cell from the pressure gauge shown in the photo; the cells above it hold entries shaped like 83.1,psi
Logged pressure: 7,psi
